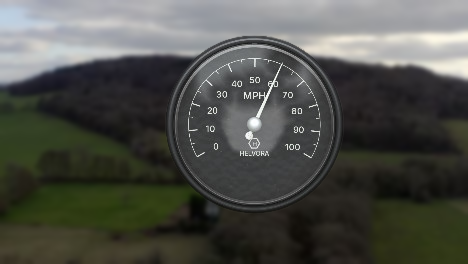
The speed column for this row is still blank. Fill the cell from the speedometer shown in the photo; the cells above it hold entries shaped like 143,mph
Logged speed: 60,mph
